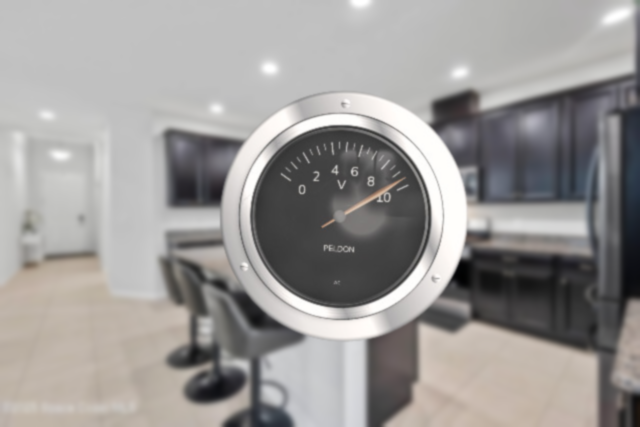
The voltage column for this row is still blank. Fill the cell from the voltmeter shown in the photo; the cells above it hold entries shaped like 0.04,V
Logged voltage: 9.5,V
